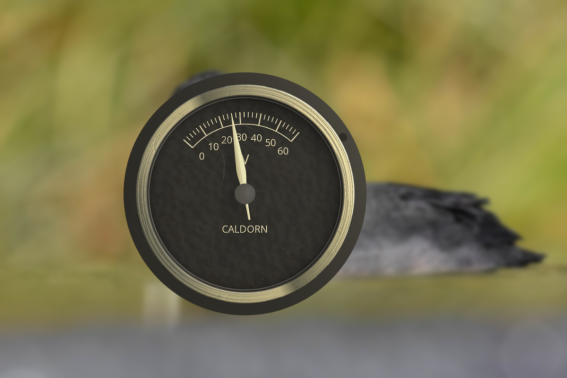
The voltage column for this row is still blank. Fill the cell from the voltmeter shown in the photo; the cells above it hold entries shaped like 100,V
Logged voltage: 26,V
